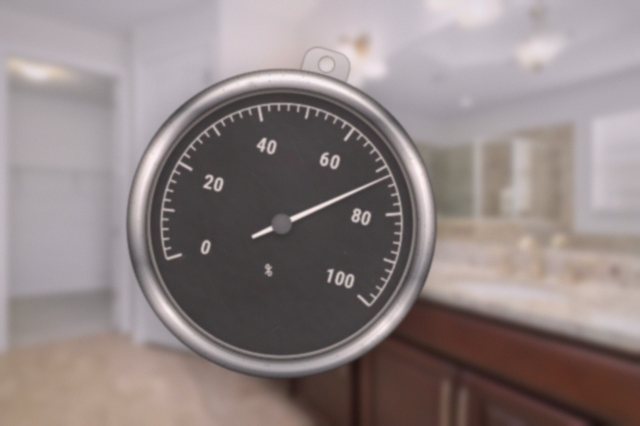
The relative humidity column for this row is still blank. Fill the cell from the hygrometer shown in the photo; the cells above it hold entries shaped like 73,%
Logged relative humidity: 72,%
